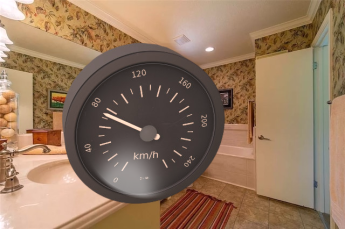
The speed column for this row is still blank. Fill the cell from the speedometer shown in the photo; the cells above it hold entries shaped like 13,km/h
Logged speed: 75,km/h
